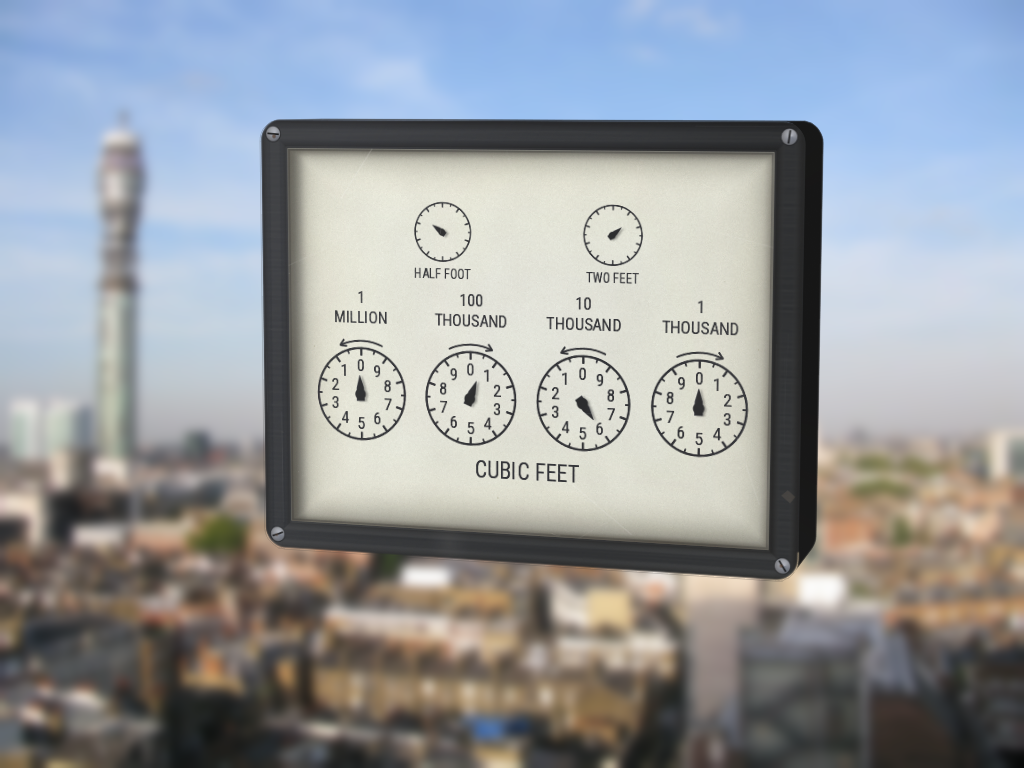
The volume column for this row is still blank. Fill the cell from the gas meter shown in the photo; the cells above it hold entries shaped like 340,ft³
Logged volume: 6000,ft³
